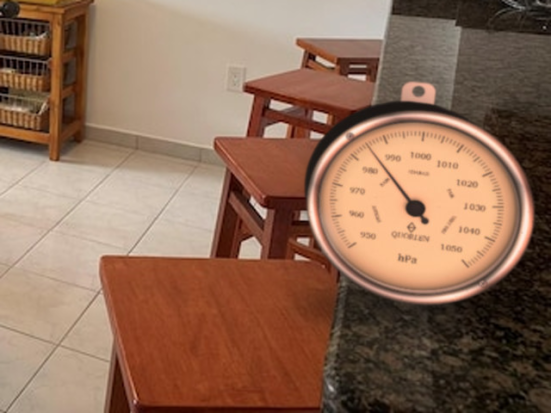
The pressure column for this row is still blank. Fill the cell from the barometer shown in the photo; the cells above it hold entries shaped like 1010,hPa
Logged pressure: 985,hPa
